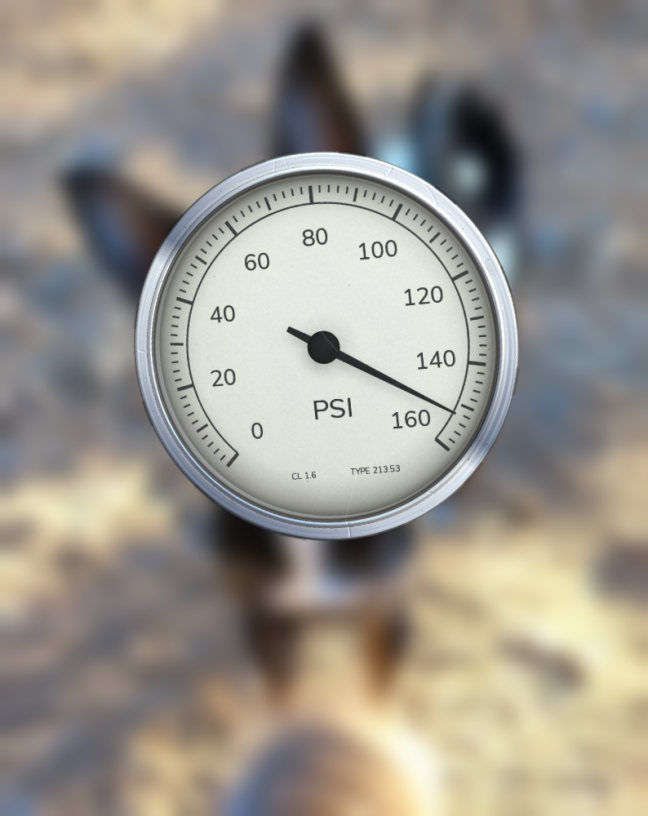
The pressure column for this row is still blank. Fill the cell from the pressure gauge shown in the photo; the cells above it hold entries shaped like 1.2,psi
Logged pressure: 152,psi
